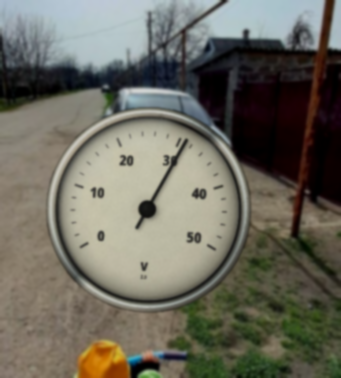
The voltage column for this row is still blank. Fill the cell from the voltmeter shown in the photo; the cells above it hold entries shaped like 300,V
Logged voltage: 31,V
